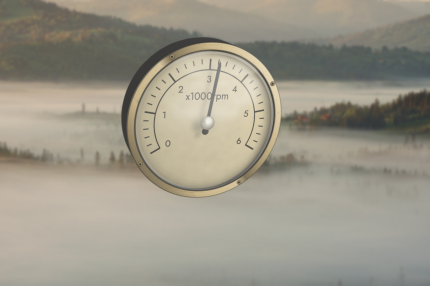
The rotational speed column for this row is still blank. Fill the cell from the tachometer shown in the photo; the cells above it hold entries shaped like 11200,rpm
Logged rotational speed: 3200,rpm
